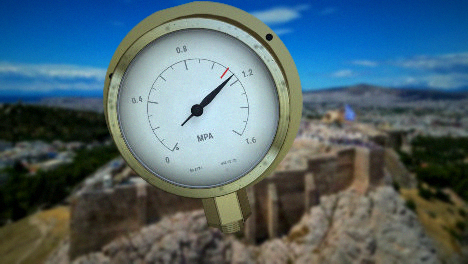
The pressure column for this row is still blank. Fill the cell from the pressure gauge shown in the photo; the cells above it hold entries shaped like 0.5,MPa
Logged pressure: 1.15,MPa
